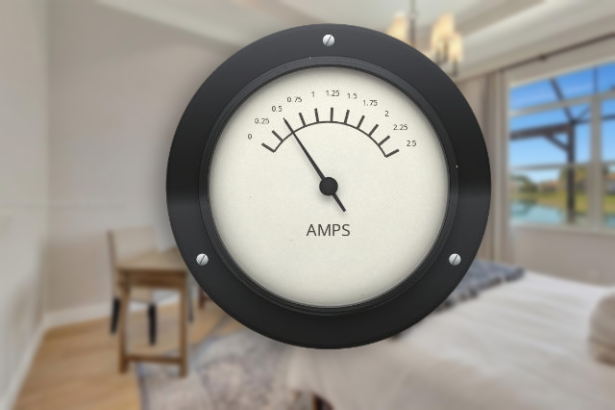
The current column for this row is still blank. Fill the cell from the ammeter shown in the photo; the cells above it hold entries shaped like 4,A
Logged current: 0.5,A
